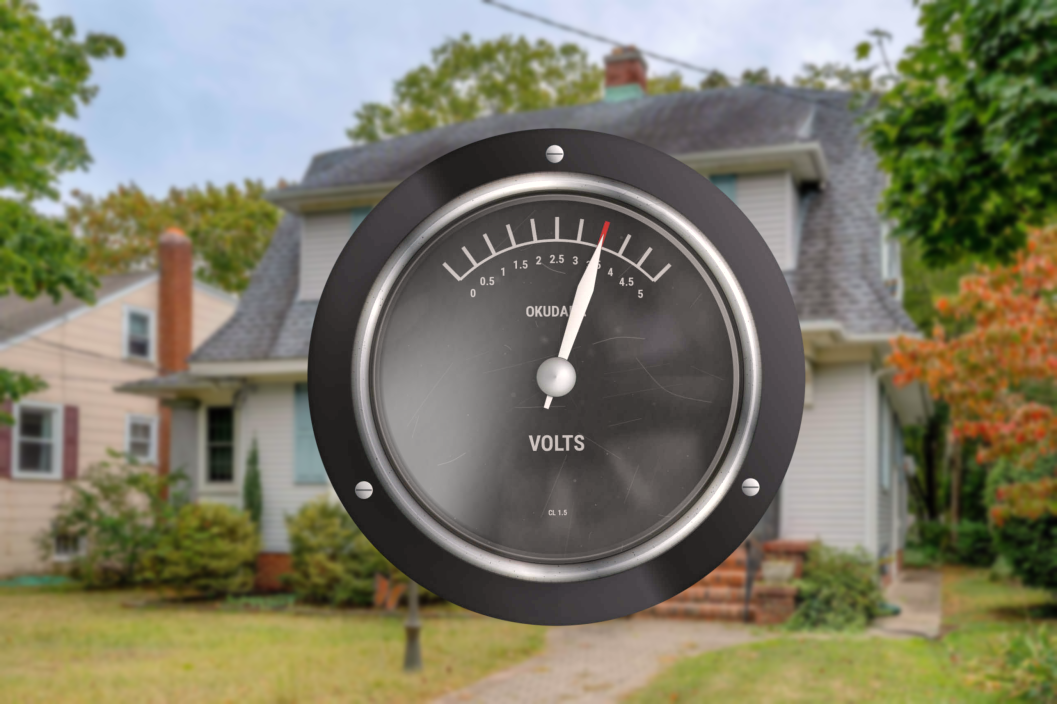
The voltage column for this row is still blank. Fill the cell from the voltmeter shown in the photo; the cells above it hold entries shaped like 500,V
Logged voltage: 3.5,V
